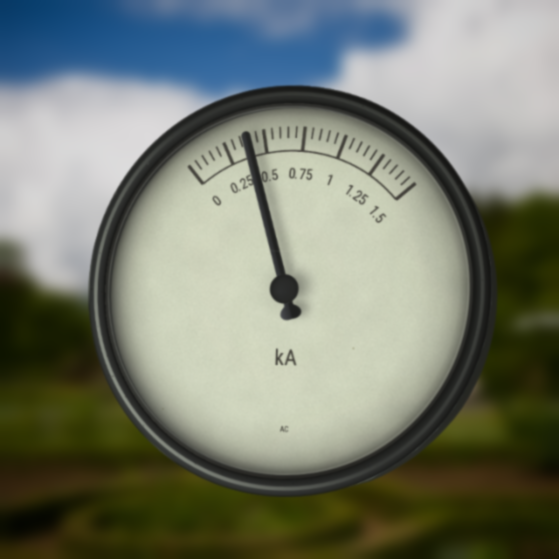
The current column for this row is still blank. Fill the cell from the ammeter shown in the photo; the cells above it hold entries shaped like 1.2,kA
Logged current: 0.4,kA
